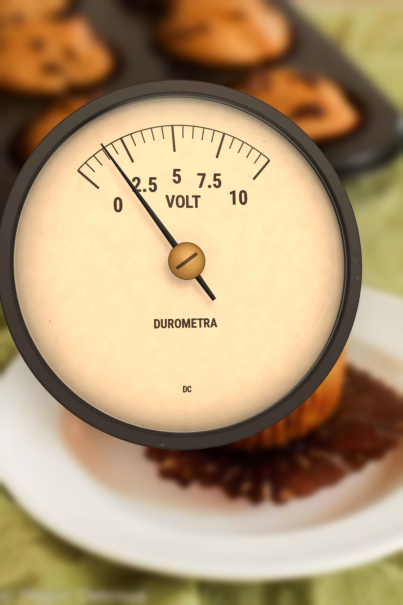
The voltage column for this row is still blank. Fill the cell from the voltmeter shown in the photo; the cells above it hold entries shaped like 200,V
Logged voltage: 1.5,V
